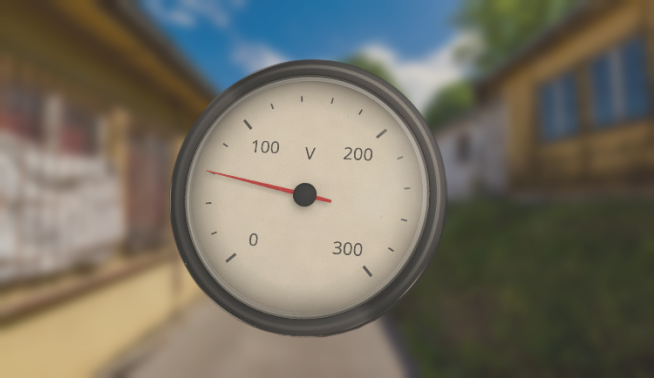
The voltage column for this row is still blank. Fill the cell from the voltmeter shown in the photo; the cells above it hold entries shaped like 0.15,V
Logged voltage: 60,V
